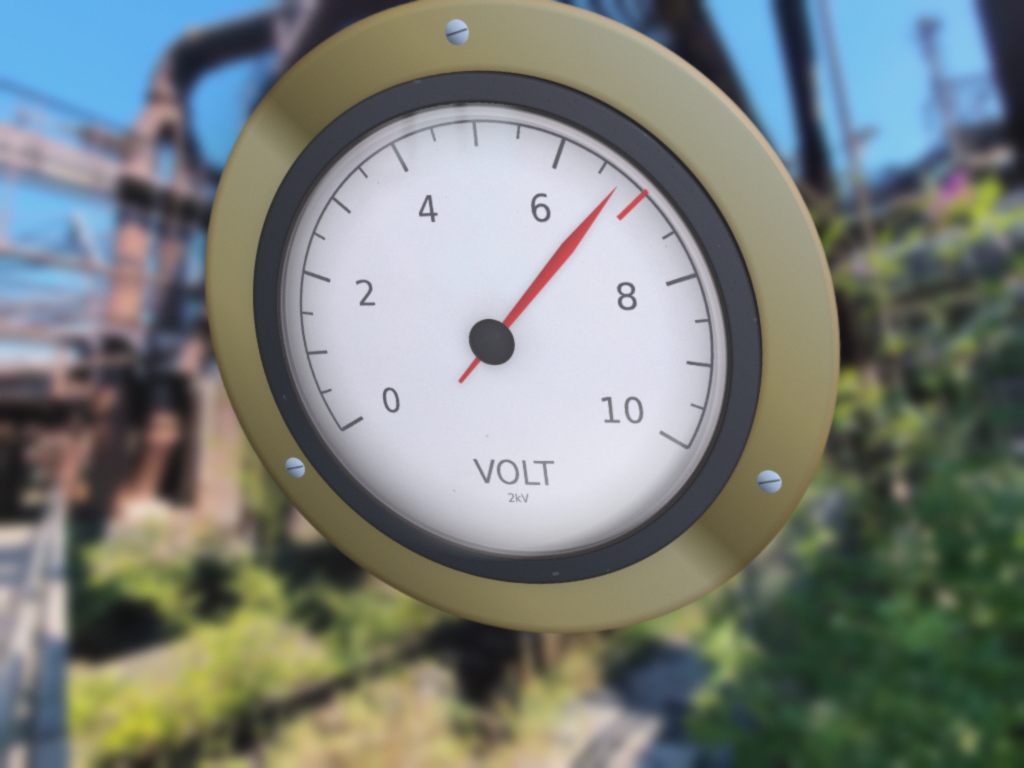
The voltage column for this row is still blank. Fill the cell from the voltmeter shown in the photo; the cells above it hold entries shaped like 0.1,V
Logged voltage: 6.75,V
